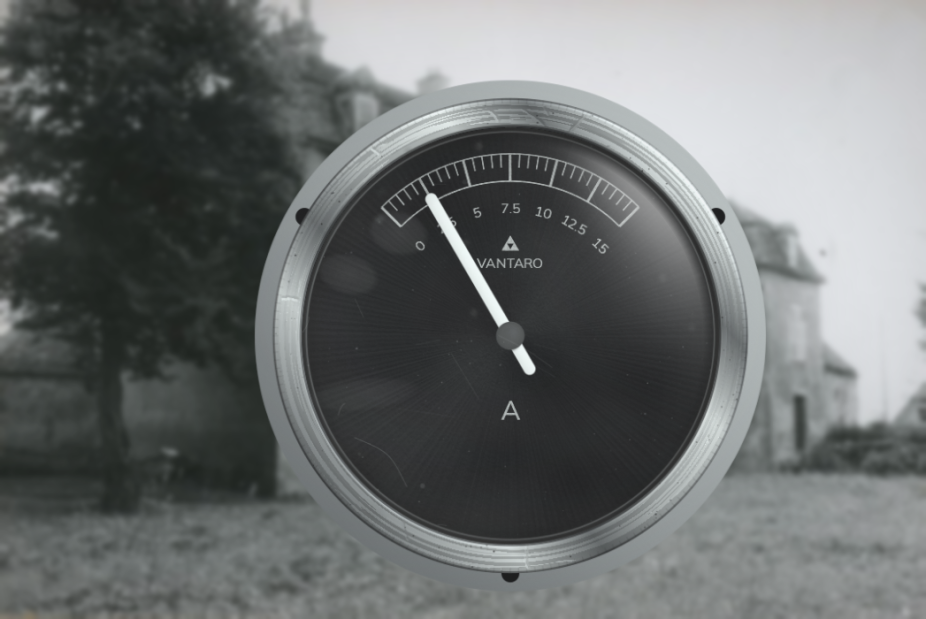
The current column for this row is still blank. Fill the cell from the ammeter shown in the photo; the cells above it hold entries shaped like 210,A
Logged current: 2.5,A
